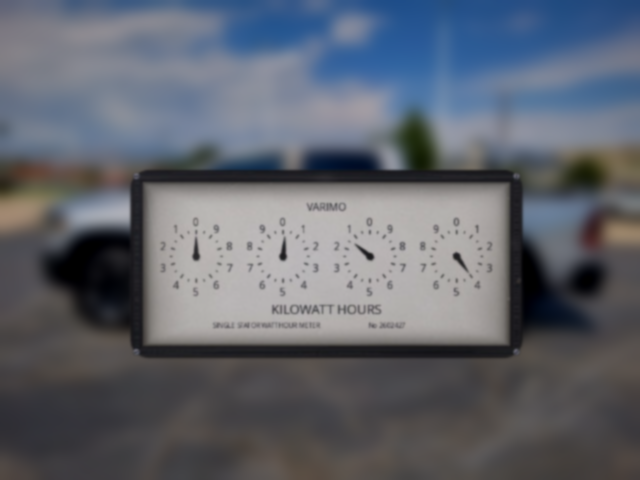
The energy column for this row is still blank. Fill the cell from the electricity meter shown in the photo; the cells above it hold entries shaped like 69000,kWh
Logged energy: 14,kWh
